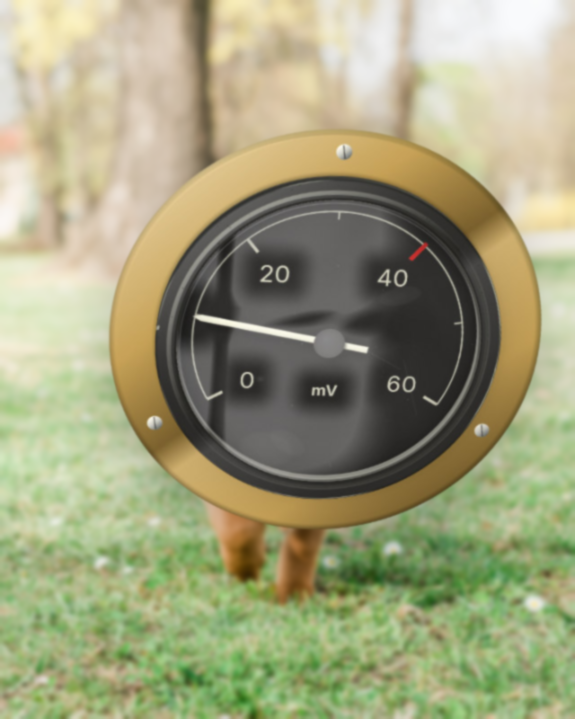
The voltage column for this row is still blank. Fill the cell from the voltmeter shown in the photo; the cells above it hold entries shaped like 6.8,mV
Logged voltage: 10,mV
